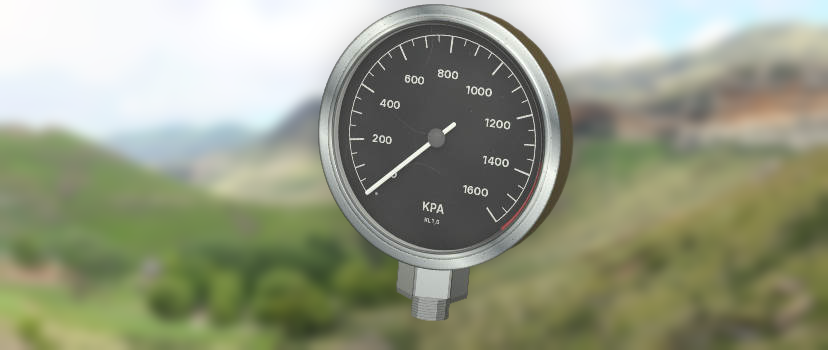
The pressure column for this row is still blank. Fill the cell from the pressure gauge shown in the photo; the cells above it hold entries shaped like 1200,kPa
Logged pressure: 0,kPa
